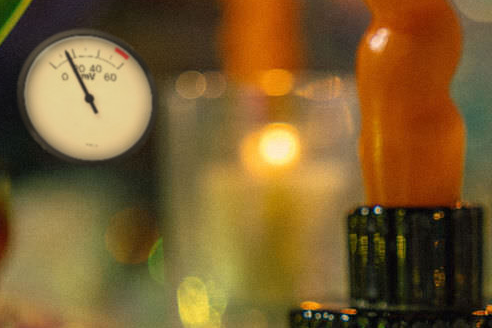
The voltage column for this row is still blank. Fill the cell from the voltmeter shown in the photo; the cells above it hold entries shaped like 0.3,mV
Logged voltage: 15,mV
